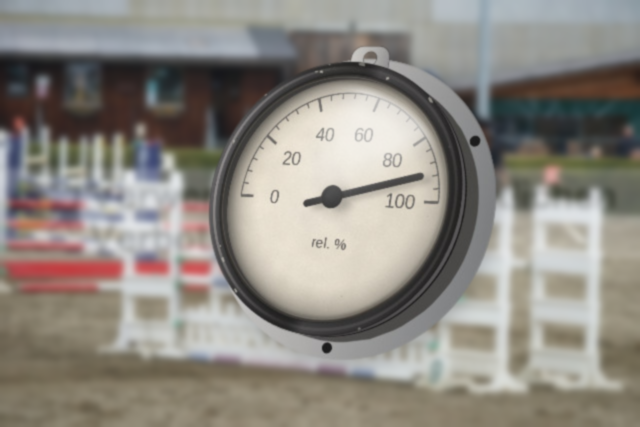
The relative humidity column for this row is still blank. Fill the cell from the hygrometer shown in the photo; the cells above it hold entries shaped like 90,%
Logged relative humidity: 92,%
